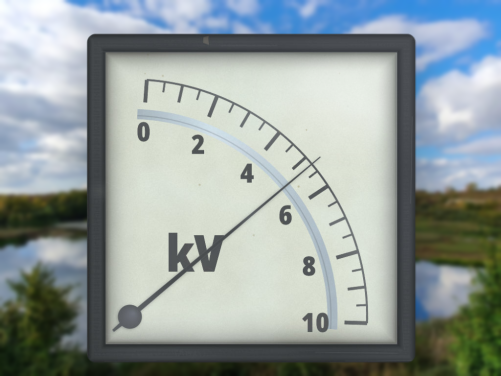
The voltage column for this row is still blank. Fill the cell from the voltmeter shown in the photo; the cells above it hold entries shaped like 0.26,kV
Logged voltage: 5.25,kV
